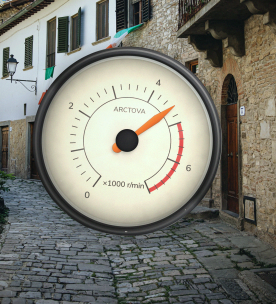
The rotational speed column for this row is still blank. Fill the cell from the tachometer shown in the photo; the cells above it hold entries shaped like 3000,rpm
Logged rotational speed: 4600,rpm
